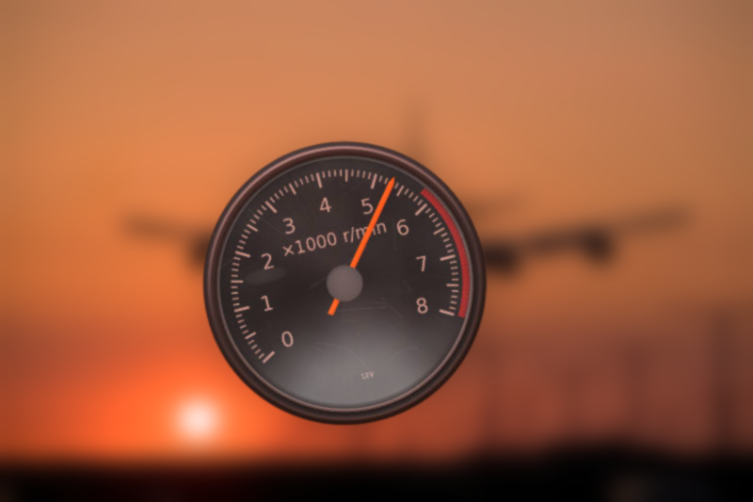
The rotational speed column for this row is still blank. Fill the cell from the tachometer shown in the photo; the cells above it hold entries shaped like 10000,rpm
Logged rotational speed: 5300,rpm
